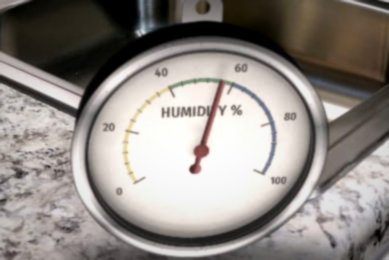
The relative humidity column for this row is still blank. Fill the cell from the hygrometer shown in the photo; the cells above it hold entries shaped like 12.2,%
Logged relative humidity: 56,%
